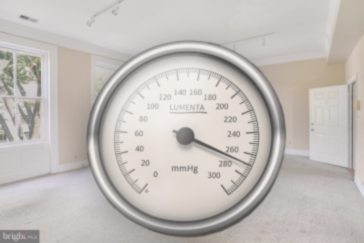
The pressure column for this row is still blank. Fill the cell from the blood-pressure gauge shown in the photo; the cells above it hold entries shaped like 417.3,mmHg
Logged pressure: 270,mmHg
